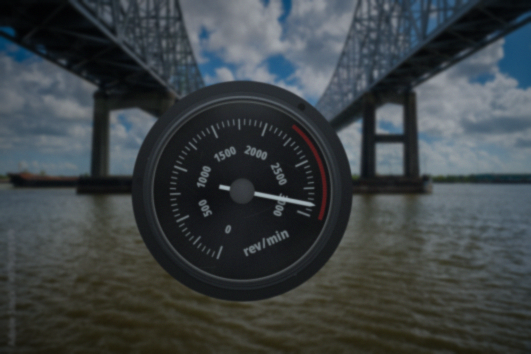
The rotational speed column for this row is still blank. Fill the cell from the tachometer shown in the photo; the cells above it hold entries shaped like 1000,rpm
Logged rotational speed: 2900,rpm
